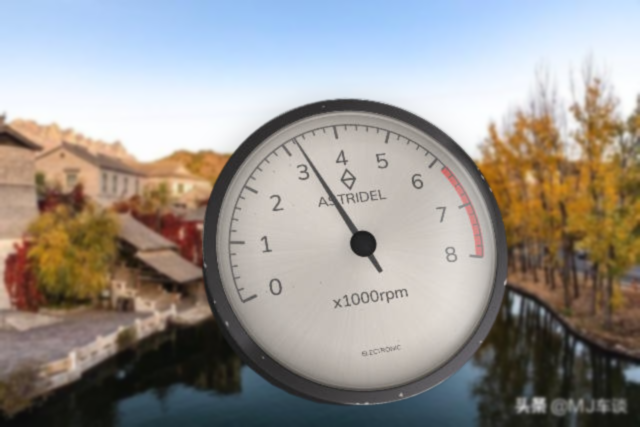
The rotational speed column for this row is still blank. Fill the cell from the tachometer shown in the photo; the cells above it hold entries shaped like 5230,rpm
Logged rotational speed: 3200,rpm
